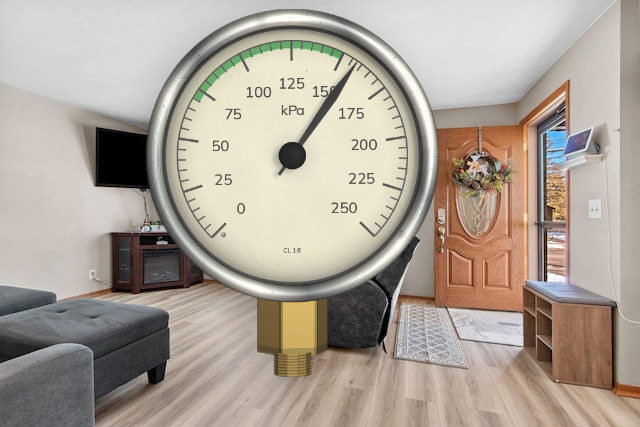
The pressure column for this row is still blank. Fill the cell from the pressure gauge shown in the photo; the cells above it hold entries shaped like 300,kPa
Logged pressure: 157.5,kPa
